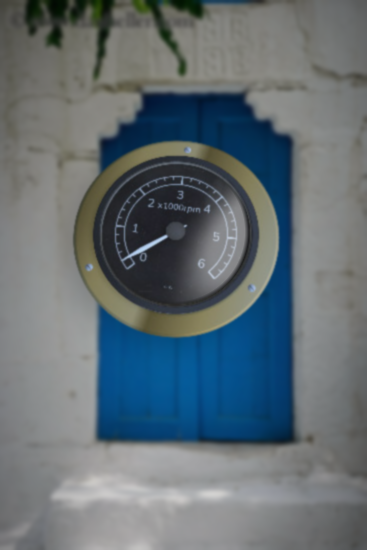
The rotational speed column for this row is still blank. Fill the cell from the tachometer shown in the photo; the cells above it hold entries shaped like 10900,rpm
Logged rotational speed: 200,rpm
